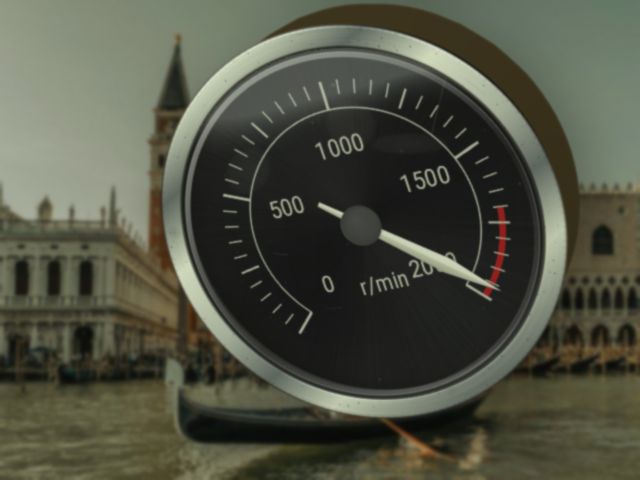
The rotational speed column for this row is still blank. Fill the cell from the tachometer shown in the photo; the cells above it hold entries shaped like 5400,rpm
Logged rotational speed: 1950,rpm
